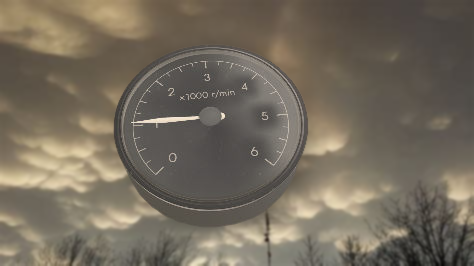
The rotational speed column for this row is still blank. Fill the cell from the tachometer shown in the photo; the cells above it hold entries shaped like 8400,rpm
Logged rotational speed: 1000,rpm
